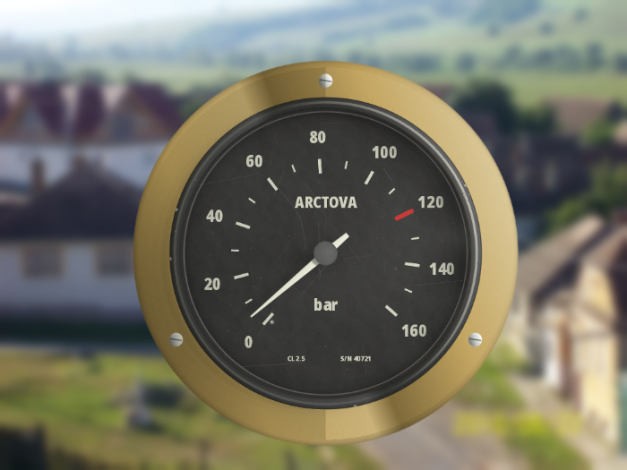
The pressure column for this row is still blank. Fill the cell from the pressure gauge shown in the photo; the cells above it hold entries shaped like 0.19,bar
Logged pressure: 5,bar
